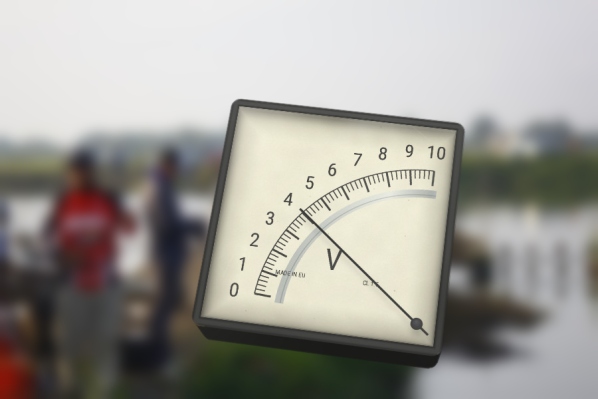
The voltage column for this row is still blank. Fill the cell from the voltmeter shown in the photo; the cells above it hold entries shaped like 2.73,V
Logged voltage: 4,V
